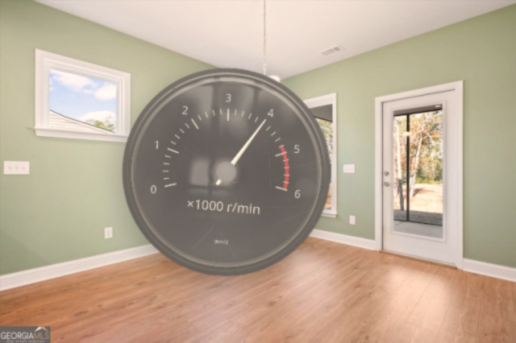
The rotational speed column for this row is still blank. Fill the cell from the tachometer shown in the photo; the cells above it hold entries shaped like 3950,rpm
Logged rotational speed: 4000,rpm
